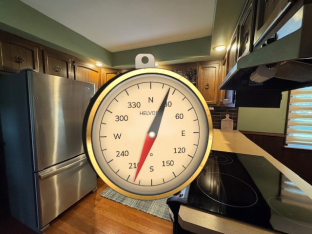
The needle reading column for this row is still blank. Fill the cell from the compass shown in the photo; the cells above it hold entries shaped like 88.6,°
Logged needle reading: 202.5,°
